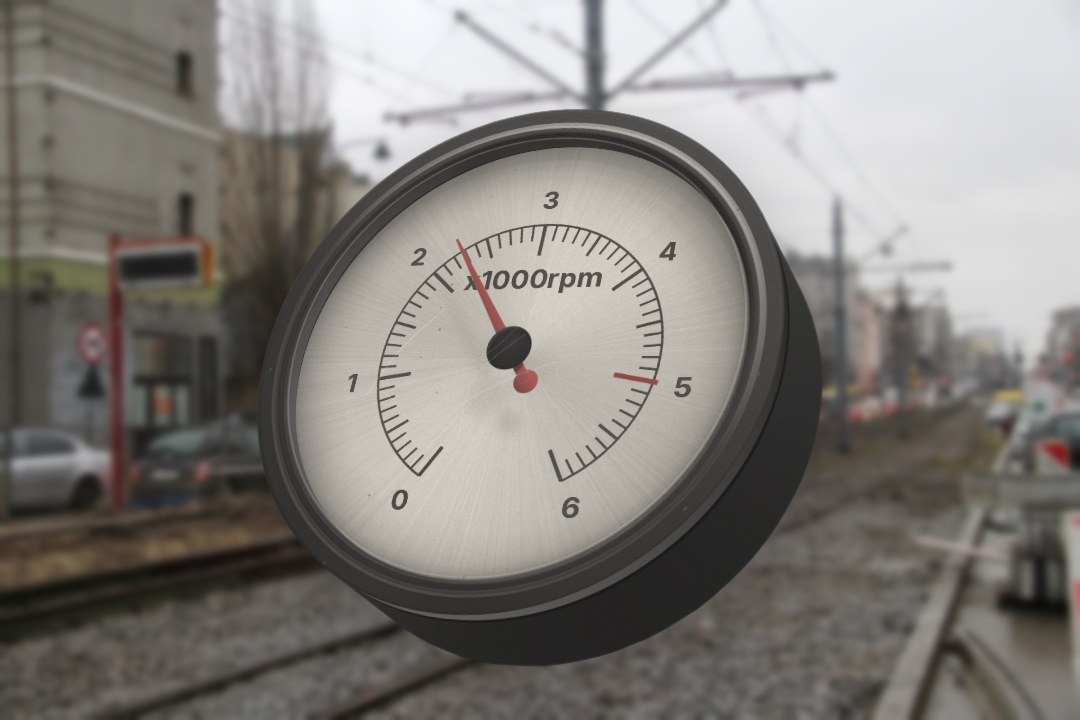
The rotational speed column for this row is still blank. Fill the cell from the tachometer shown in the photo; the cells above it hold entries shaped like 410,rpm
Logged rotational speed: 2300,rpm
